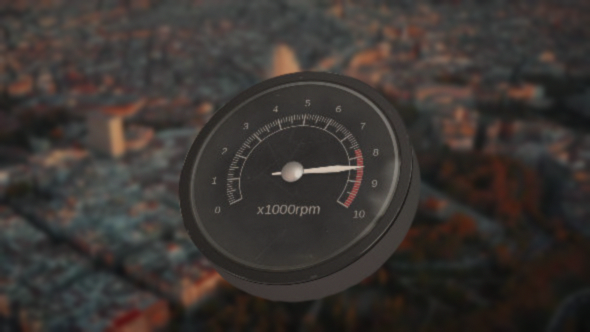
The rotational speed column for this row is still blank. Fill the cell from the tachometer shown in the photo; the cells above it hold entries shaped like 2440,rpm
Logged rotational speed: 8500,rpm
